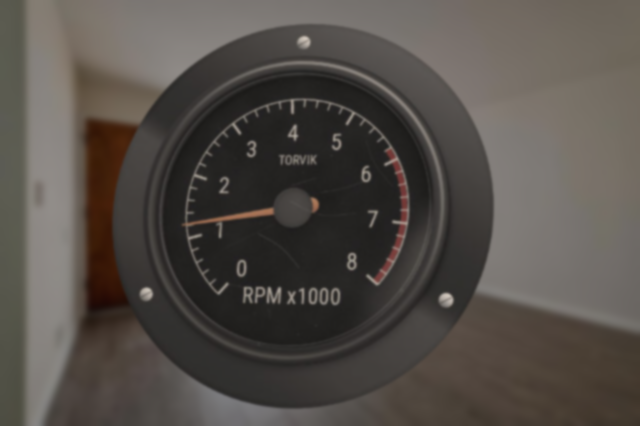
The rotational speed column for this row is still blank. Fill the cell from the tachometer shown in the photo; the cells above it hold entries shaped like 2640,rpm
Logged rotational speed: 1200,rpm
